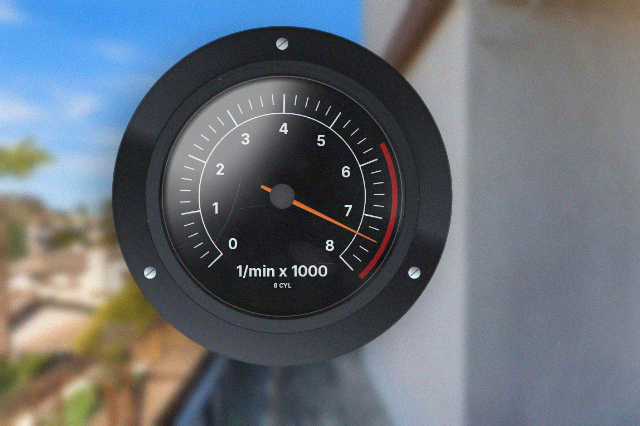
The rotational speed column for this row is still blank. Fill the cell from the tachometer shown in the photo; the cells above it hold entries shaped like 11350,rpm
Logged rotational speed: 7400,rpm
